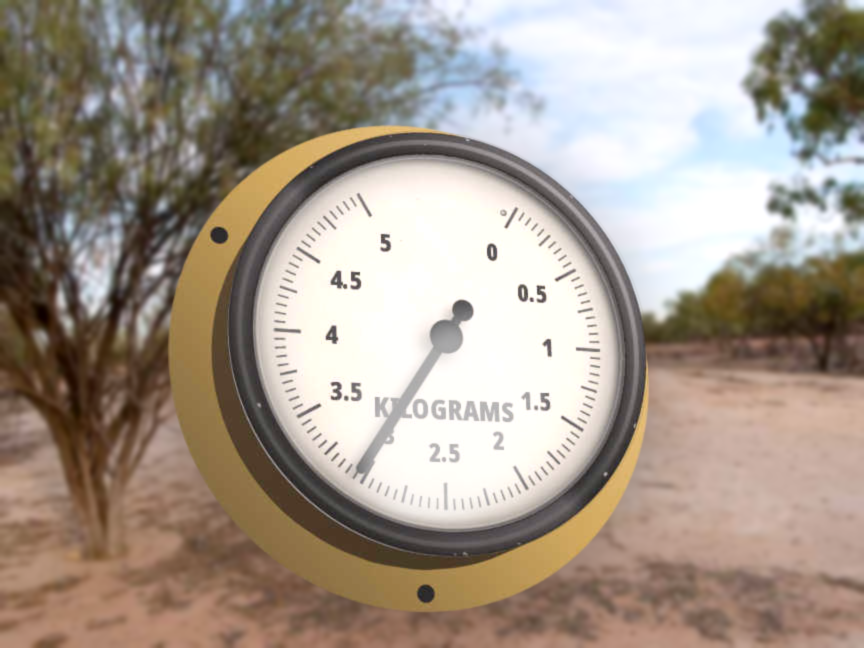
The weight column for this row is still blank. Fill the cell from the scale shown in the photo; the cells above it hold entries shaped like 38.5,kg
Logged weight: 3.05,kg
